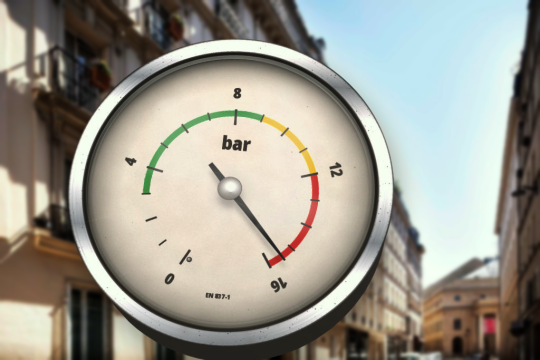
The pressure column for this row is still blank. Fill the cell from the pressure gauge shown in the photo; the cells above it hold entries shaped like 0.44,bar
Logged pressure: 15.5,bar
